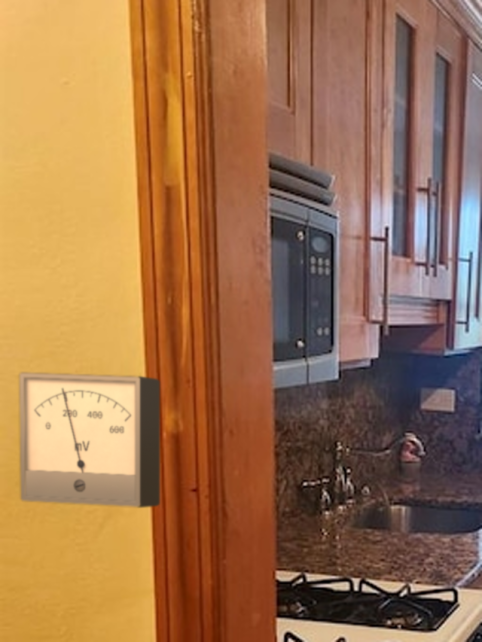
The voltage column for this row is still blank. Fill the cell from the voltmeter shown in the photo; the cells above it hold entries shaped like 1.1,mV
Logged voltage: 200,mV
